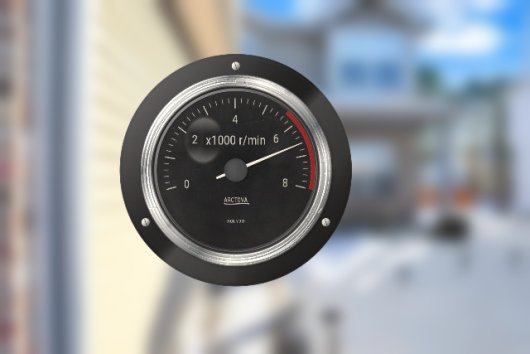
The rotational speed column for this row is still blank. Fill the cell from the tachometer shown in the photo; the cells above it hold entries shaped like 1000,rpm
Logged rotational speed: 6600,rpm
